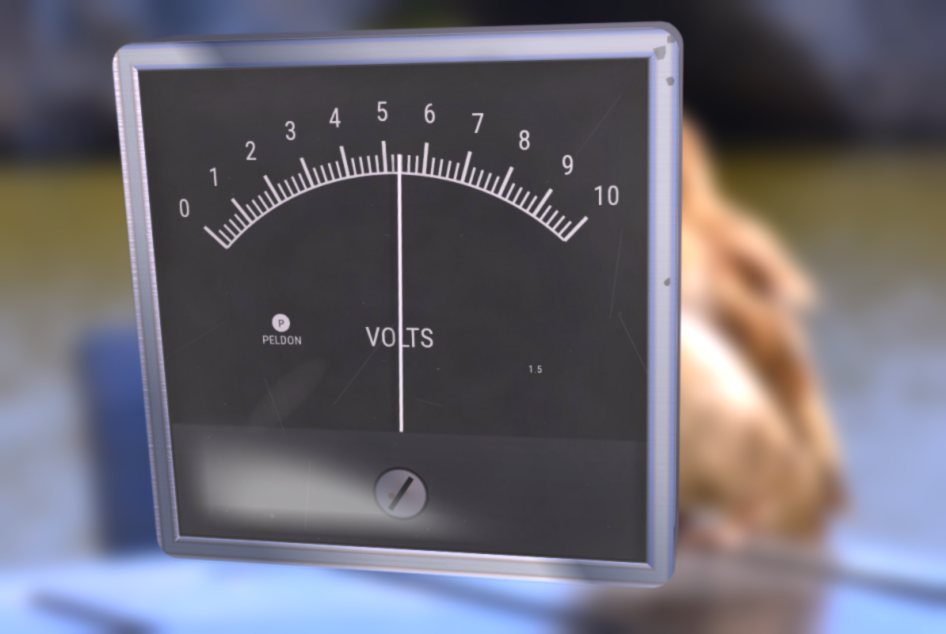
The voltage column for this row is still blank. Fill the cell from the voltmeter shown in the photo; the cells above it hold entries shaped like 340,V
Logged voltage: 5.4,V
